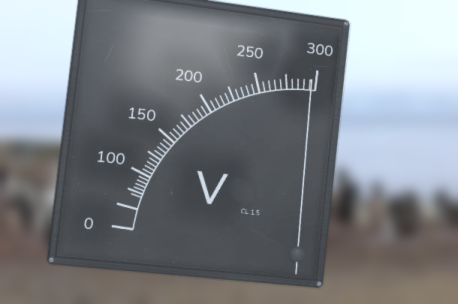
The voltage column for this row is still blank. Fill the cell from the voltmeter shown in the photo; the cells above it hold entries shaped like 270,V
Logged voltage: 295,V
